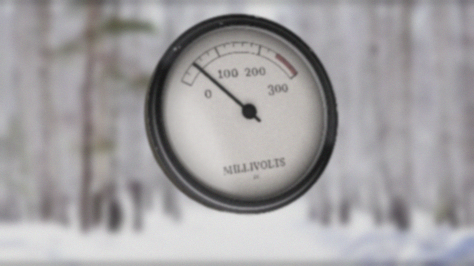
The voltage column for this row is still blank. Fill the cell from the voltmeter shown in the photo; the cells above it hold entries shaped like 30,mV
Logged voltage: 40,mV
